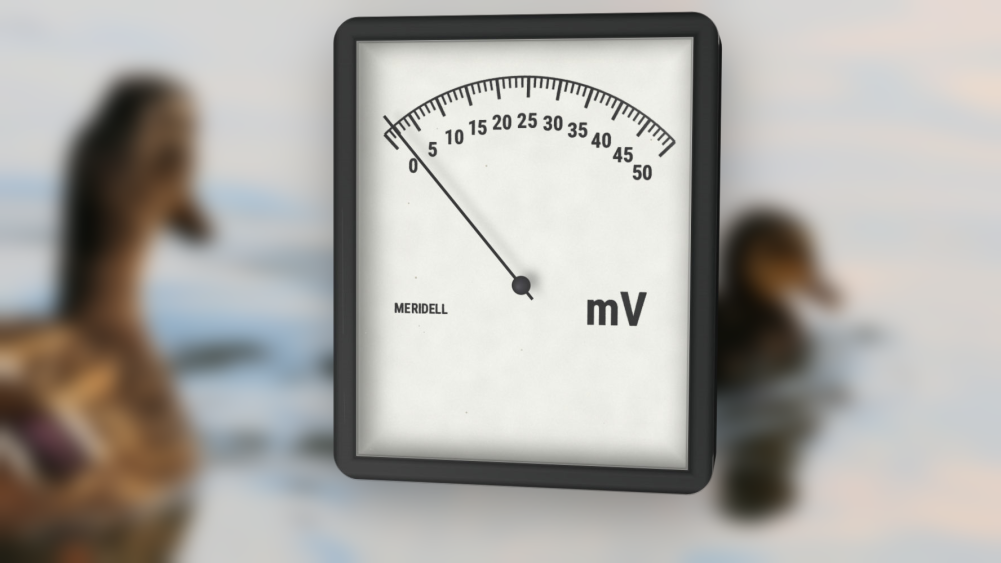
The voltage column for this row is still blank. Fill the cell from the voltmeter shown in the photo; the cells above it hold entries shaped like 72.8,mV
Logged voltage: 2,mV
